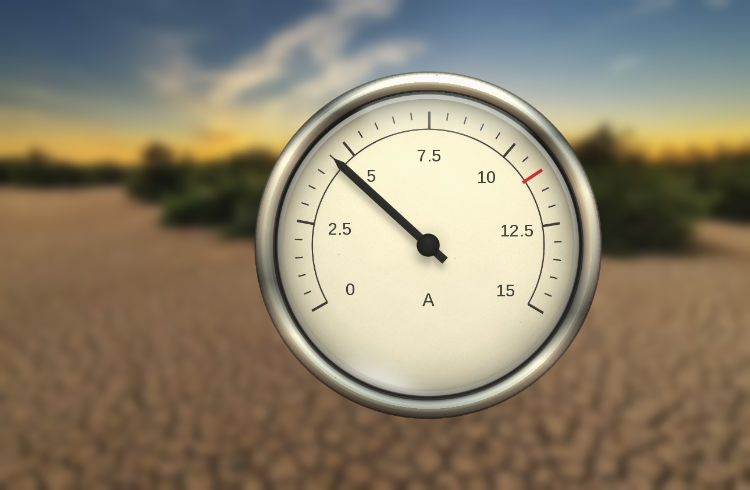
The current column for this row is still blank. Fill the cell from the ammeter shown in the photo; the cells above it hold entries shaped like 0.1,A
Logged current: 4.5,A
